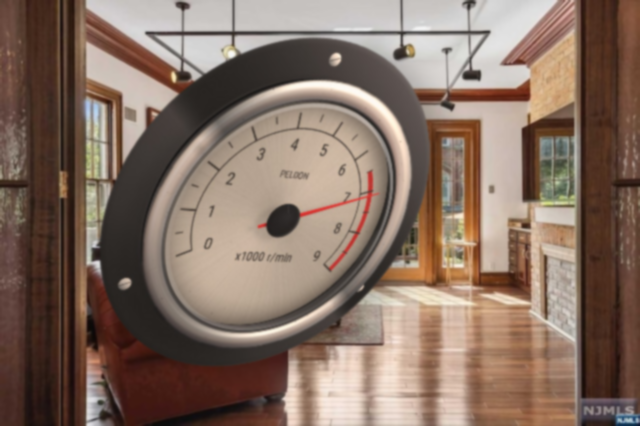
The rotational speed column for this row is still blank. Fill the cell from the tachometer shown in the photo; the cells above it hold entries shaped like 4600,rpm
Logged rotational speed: 7000,rpm
